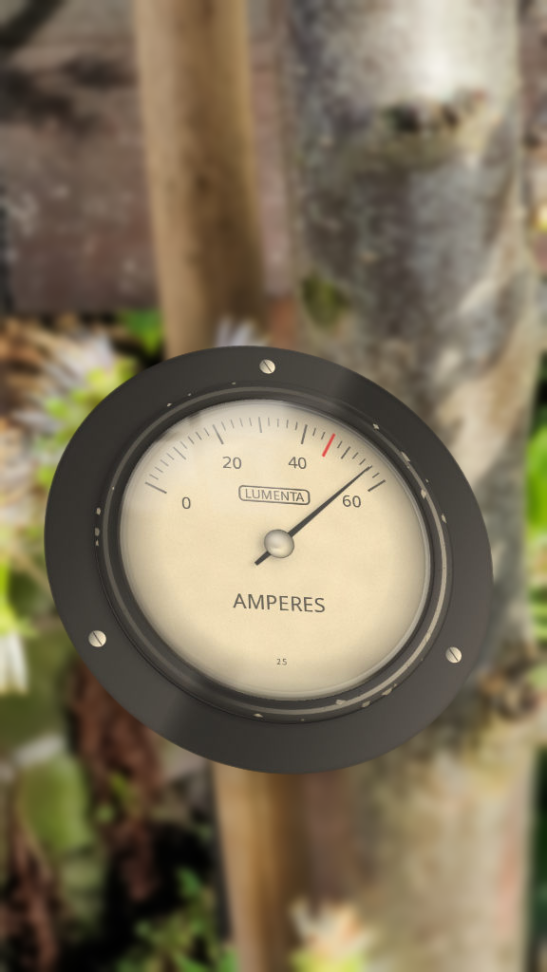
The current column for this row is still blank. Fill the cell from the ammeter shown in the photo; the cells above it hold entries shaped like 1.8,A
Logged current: 56,A
